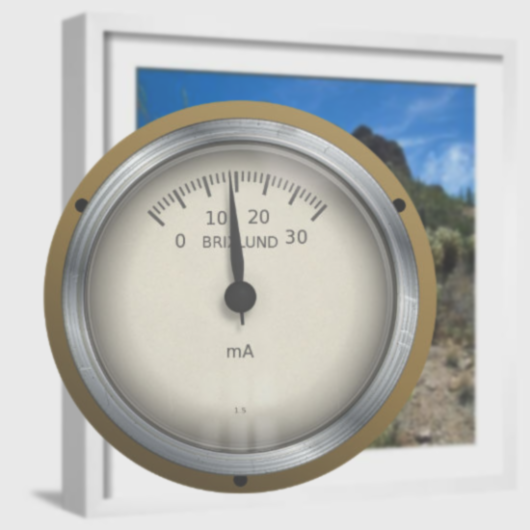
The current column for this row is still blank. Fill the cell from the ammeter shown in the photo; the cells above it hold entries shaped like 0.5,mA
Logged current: 14,mA
